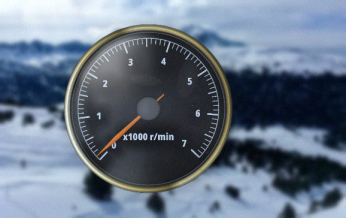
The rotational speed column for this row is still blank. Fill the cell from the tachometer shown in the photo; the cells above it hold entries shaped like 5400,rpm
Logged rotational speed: 100,rpm
